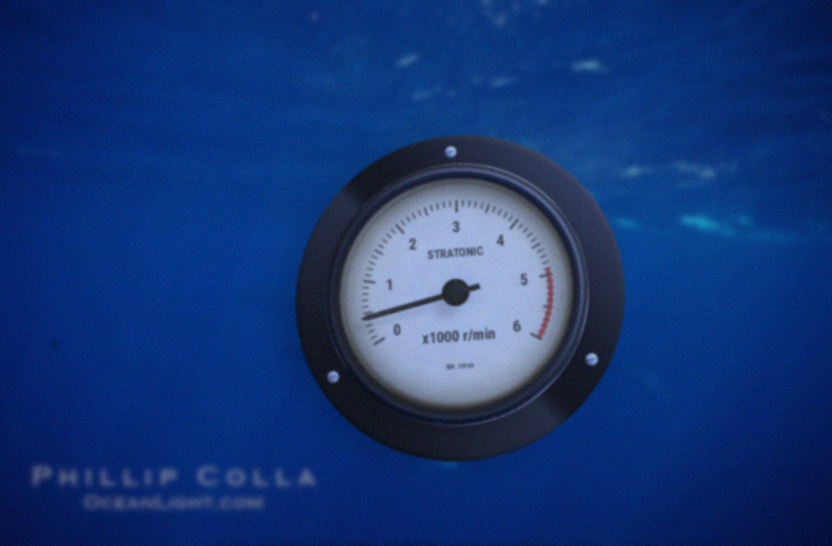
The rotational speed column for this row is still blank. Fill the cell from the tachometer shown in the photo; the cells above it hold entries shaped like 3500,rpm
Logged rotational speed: 400,rpm
